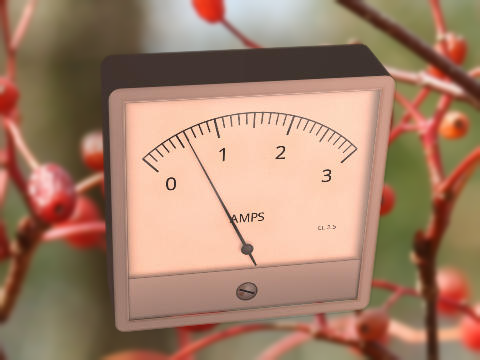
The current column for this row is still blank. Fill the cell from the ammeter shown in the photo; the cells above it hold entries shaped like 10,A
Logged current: 0.6,A
